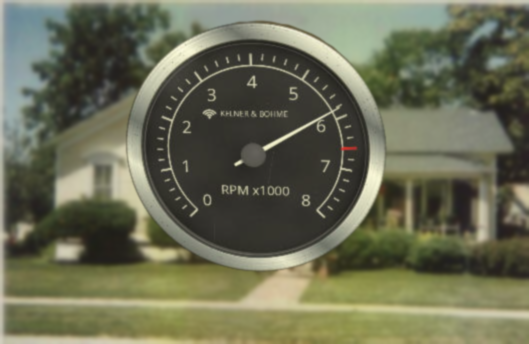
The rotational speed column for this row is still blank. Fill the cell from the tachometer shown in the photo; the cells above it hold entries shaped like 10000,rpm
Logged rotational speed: 5800,rpm
